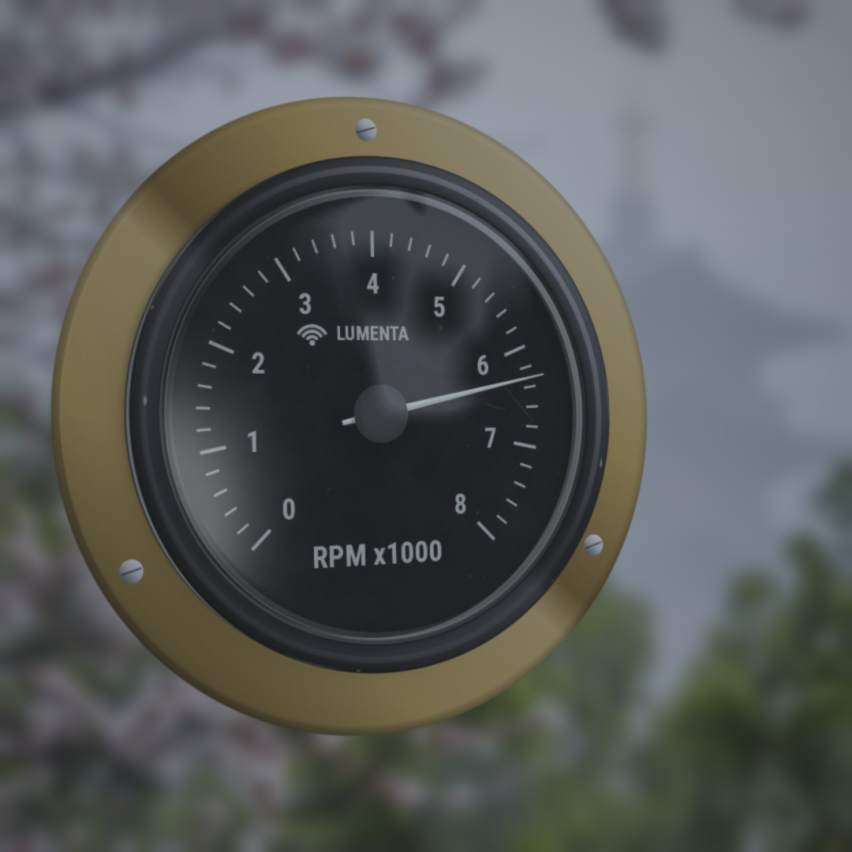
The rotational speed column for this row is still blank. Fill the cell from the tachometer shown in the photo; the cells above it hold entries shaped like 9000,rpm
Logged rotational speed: 6300,rpm
